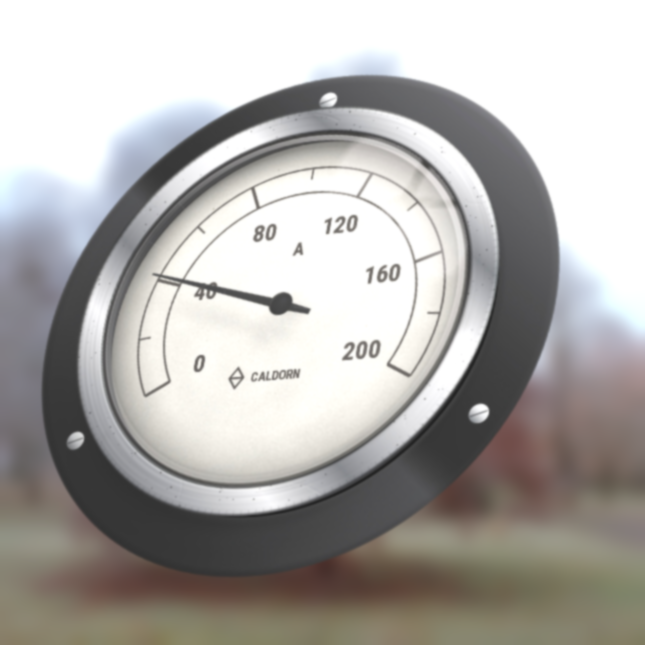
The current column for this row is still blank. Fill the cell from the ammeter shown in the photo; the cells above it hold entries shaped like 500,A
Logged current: 40,A
